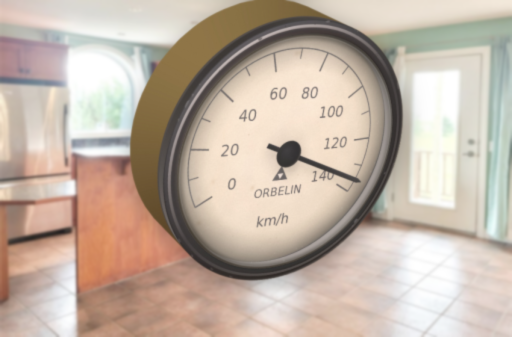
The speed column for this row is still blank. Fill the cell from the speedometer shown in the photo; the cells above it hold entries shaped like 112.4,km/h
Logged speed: 135,km/h
